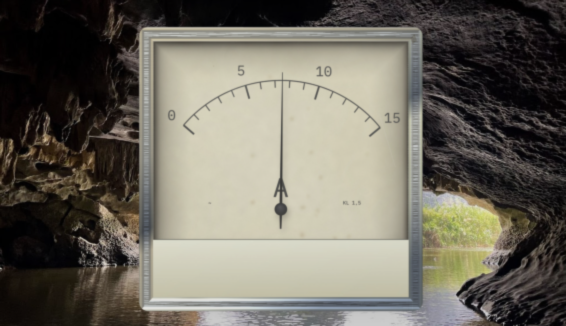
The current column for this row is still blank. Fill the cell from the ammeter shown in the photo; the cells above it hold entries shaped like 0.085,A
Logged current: 7.5,A
